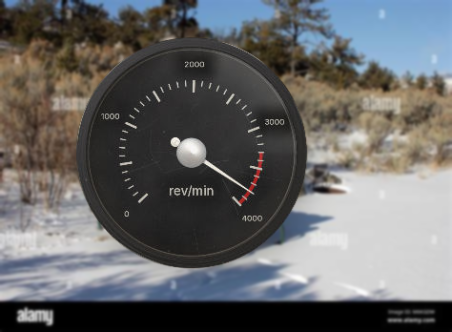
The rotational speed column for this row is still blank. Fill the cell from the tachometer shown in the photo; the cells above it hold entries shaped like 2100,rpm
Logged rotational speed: 3800,rpm
